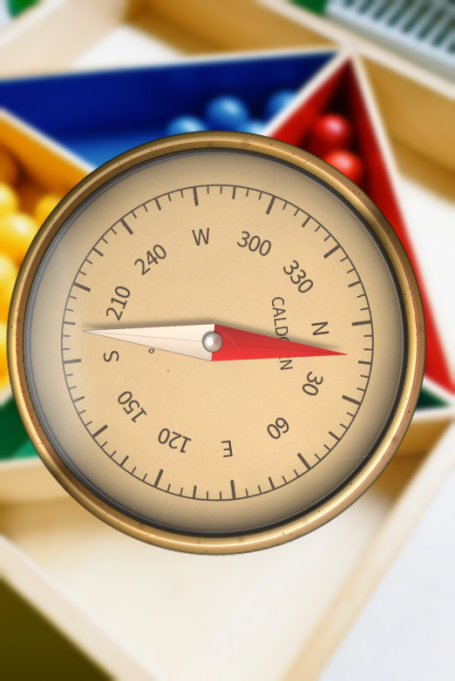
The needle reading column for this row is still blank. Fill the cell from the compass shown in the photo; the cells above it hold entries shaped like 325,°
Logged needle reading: 12.5,°
